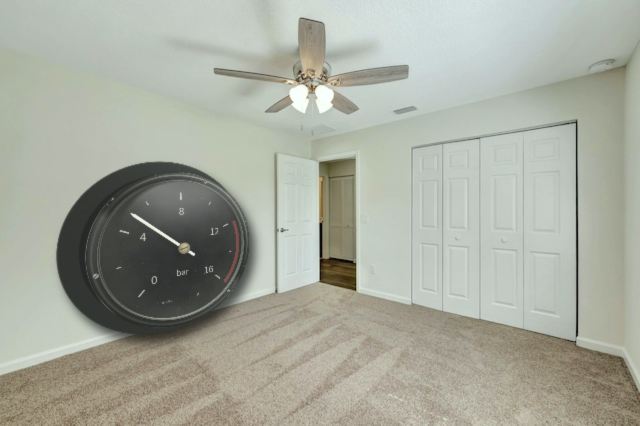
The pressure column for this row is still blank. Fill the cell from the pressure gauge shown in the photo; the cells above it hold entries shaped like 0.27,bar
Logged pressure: 5,bar
